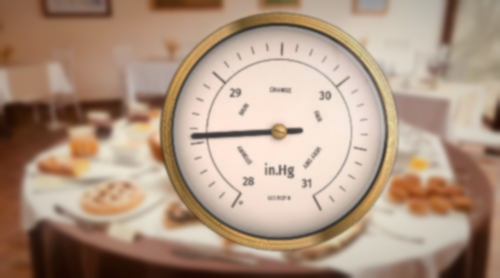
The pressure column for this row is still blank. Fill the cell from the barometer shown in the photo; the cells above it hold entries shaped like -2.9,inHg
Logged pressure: 28.55,inHg
